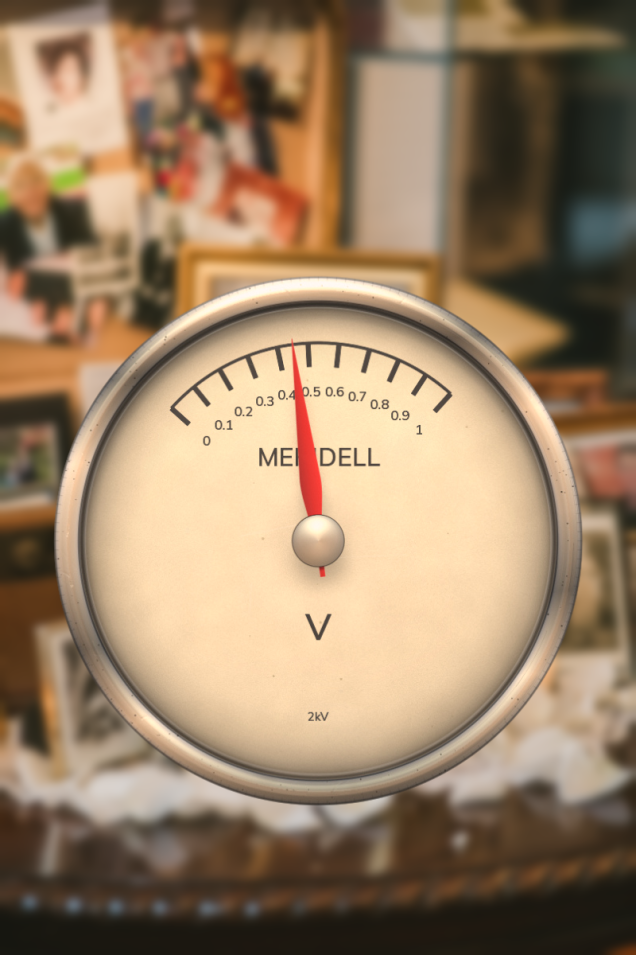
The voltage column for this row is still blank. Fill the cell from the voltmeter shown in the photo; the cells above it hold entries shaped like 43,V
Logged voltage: 0.45,V
